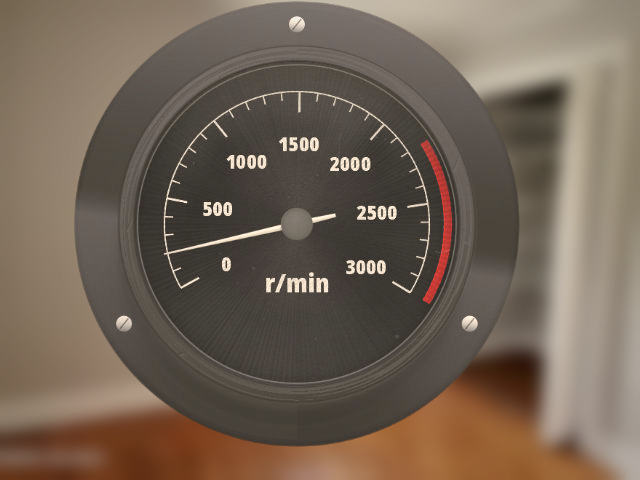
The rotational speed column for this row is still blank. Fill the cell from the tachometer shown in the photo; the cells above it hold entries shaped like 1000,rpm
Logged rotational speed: 200,rpm
